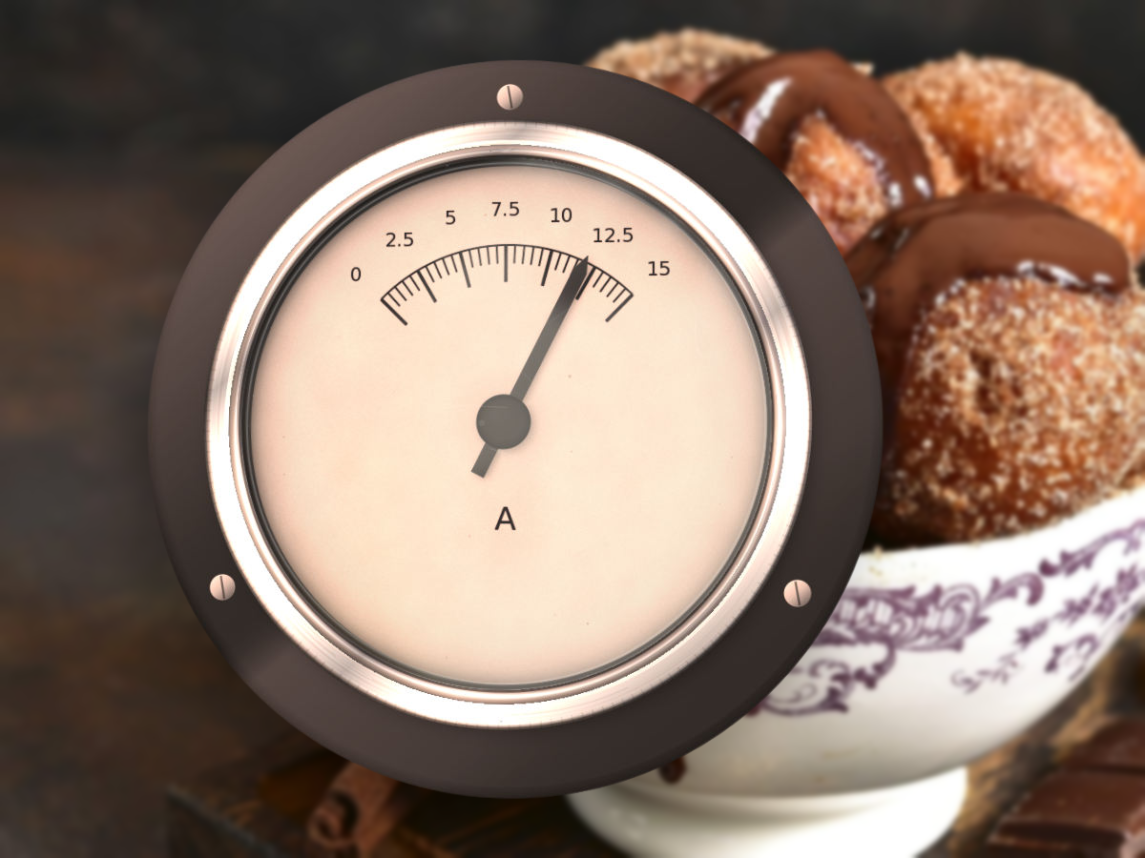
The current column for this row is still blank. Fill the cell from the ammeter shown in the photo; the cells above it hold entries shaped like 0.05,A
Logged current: 12,A
